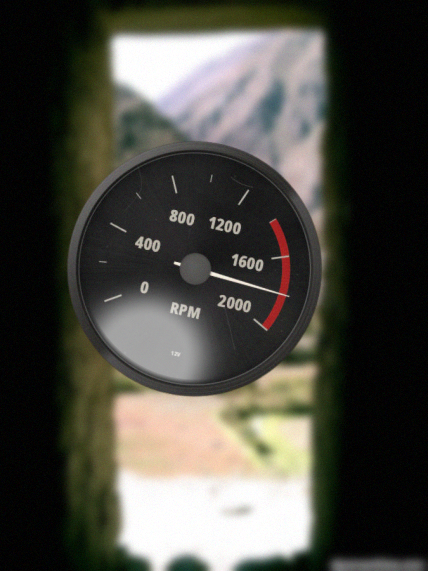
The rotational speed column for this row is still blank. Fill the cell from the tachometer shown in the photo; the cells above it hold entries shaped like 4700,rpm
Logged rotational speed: 1800,rpm
